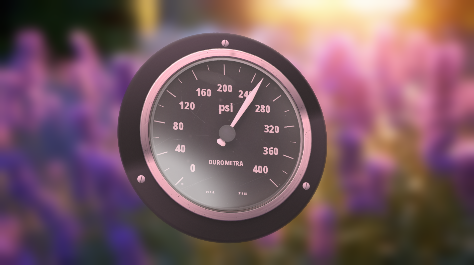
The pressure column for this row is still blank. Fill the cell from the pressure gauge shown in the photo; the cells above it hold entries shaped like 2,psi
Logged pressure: 250,psi
